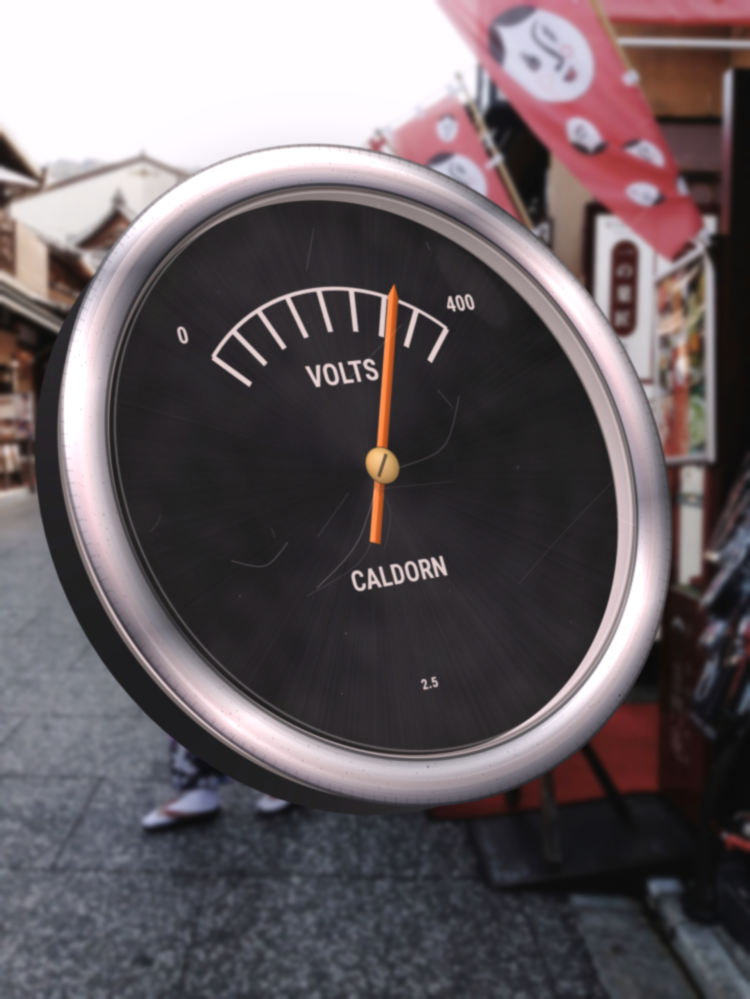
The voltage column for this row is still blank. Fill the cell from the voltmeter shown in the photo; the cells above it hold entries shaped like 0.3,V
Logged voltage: 300,V
